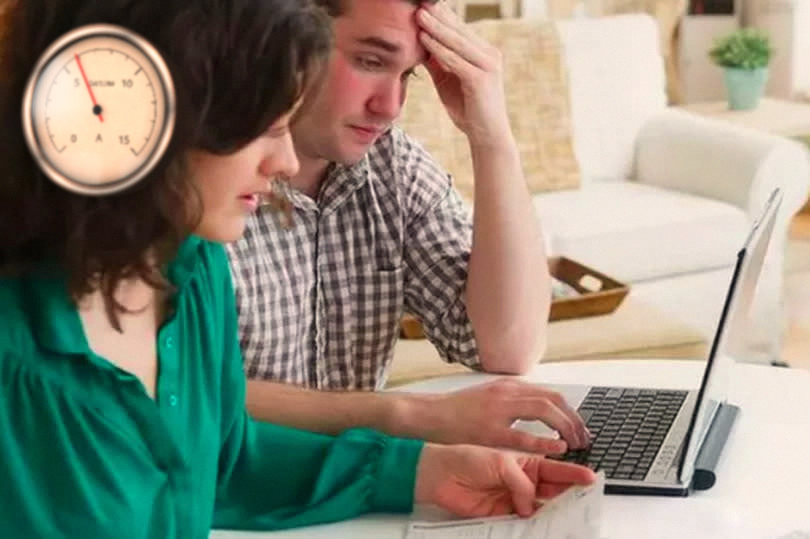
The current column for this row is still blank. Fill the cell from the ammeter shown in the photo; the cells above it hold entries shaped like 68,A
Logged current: 6,A
